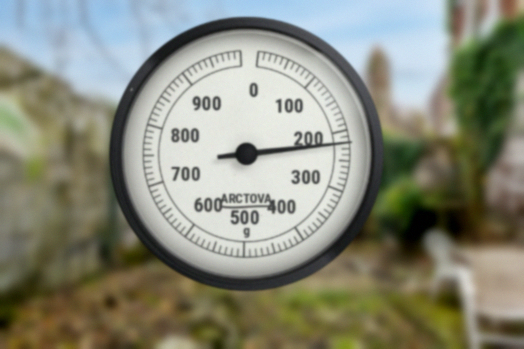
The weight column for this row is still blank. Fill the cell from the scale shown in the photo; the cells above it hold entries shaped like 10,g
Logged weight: 220,g
